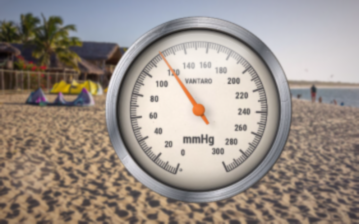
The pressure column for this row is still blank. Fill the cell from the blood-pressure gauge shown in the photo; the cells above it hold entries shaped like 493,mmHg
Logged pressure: 120,mmHg
